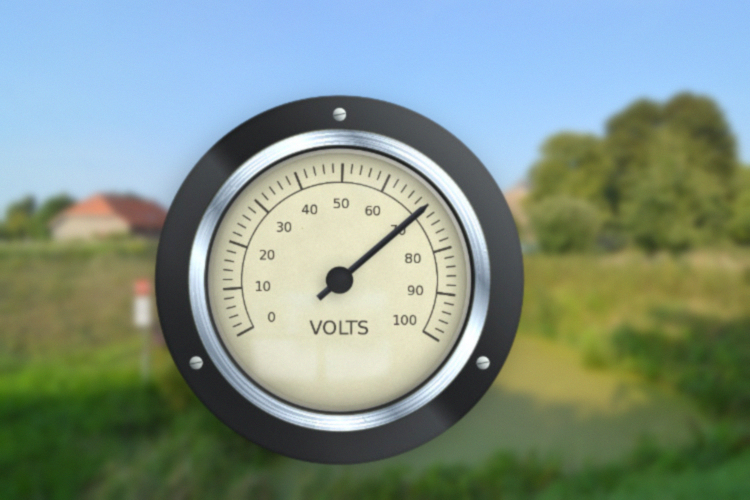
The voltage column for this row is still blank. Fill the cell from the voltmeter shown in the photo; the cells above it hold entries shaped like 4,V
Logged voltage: 70,V
